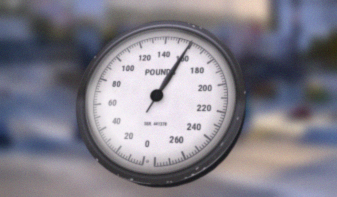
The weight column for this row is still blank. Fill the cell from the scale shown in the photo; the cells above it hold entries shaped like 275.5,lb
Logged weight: 160,lb
